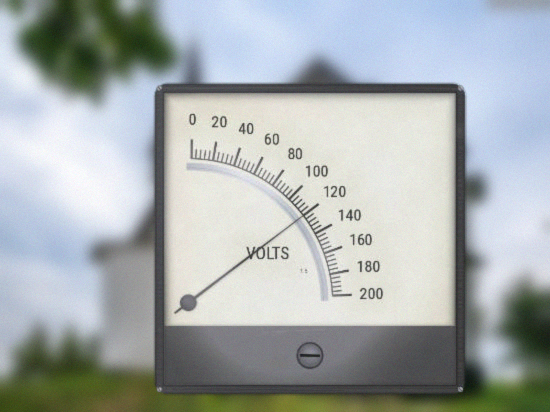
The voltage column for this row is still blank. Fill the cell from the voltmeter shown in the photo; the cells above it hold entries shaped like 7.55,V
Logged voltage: 120,V
